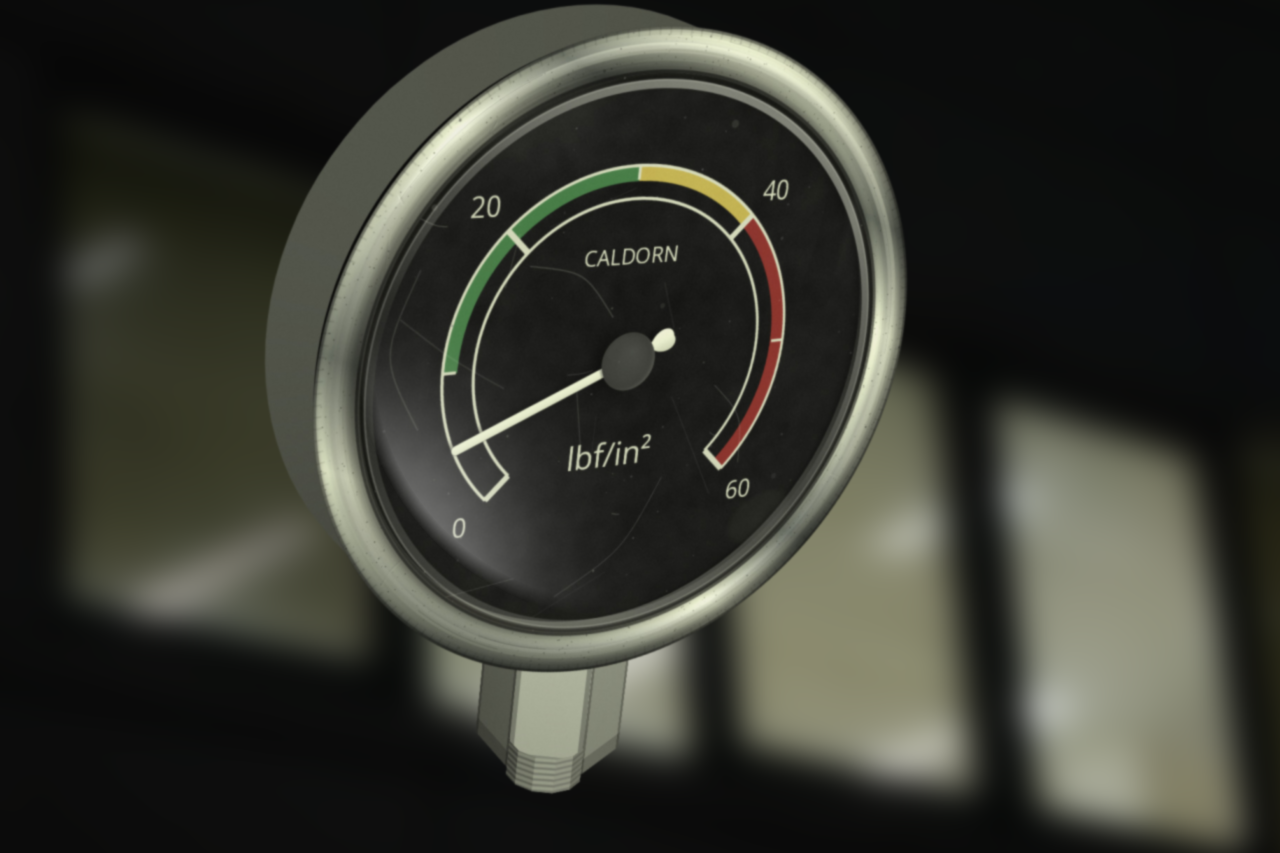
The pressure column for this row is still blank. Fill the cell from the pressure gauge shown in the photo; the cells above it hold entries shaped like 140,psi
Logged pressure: 5,psi
